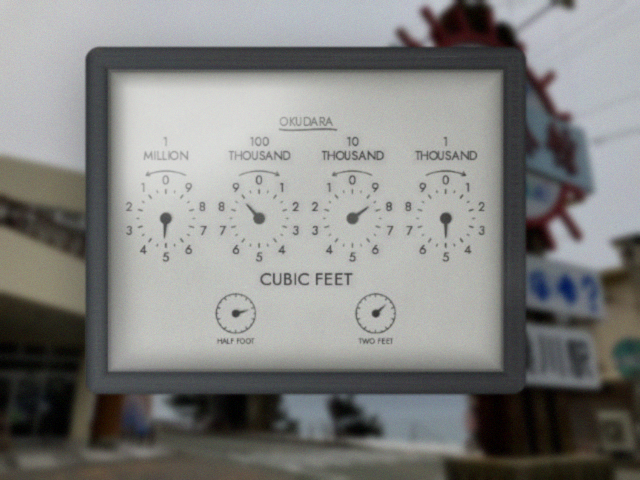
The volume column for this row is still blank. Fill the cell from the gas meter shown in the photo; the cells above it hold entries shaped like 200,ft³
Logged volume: 488500,ft³
